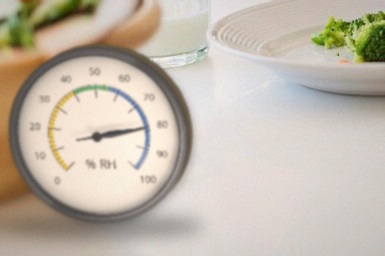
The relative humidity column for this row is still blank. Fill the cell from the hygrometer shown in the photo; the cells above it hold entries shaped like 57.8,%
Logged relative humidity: 80,%
